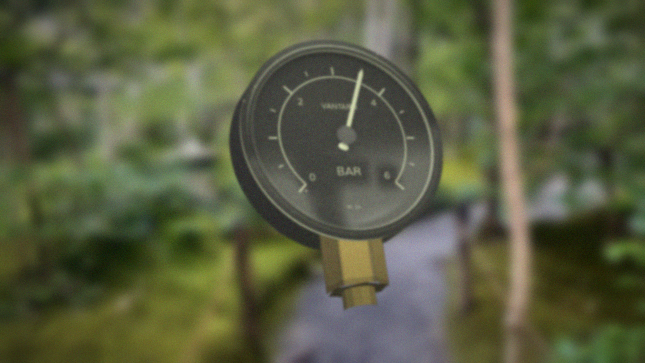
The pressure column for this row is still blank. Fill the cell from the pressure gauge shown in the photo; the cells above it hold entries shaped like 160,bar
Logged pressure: 3.5,bar
